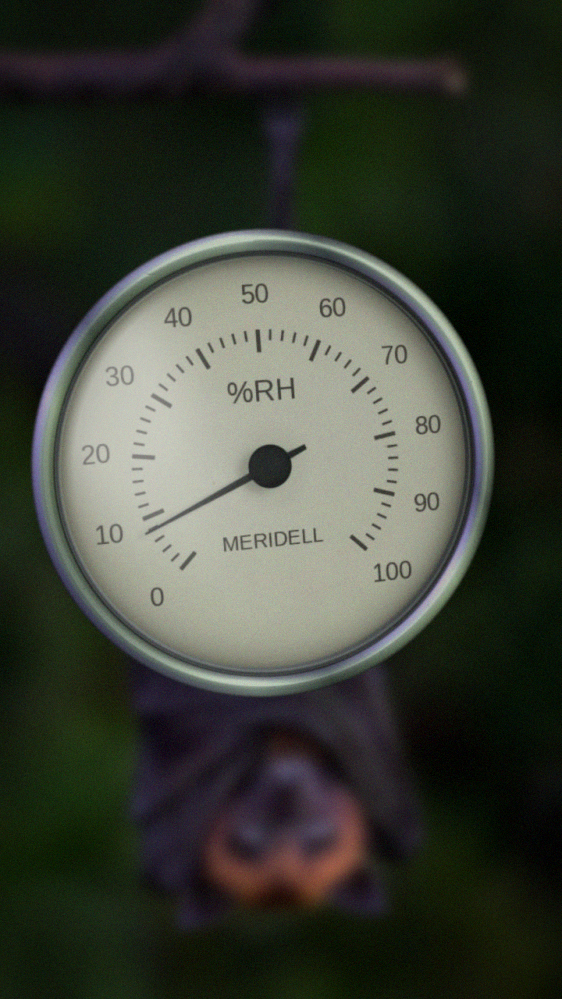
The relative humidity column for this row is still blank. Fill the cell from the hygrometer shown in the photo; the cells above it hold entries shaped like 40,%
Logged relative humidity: 8,%
